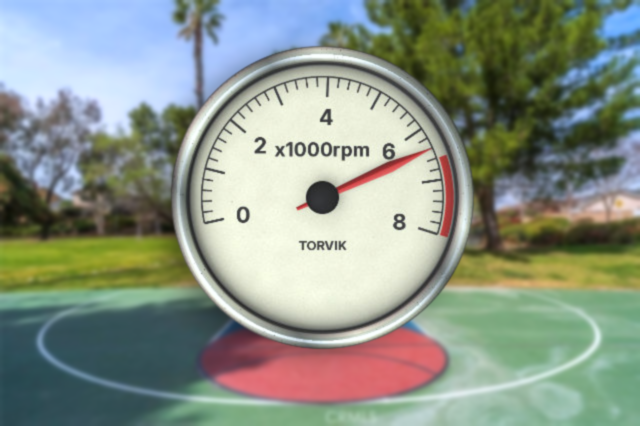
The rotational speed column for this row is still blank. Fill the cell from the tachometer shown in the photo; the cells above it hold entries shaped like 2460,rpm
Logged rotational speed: 6400,rpm
